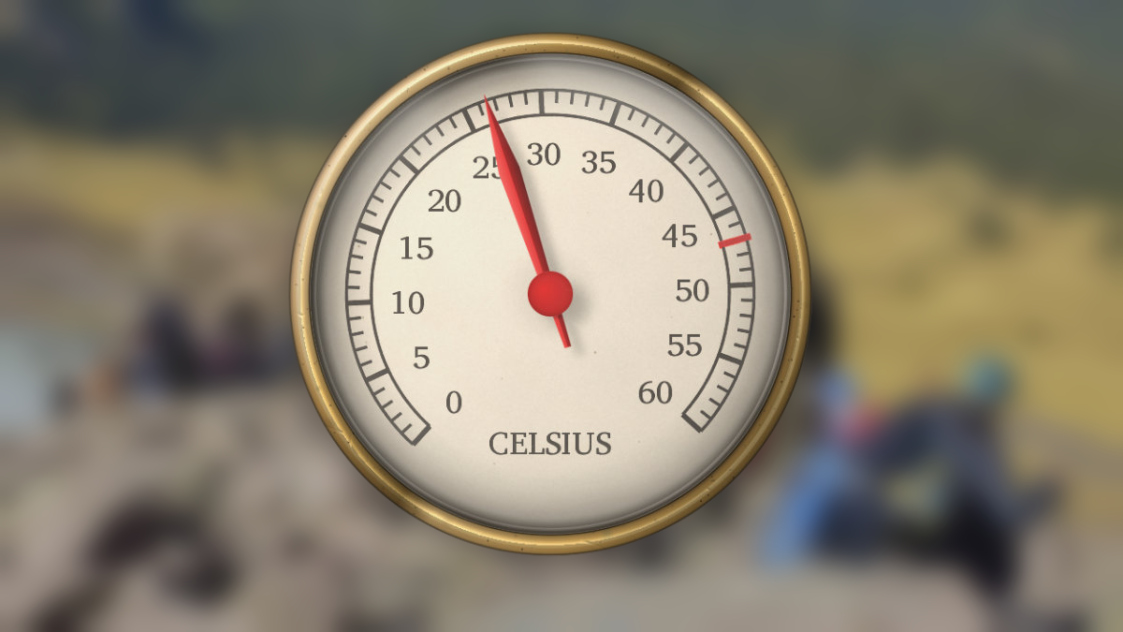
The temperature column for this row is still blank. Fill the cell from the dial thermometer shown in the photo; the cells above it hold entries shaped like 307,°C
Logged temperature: 26.5,°C
